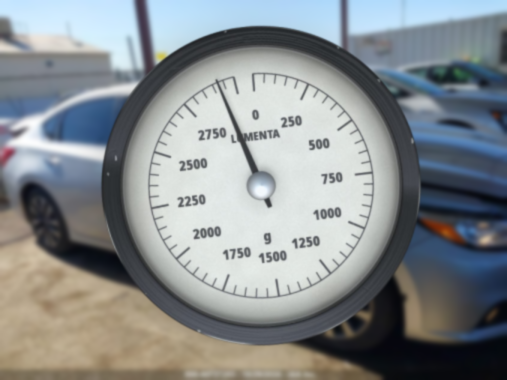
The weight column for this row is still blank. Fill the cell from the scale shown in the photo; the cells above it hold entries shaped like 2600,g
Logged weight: 2925,g
